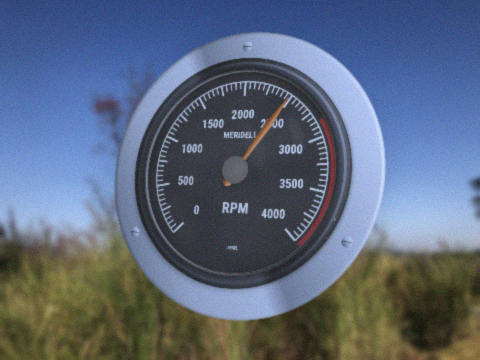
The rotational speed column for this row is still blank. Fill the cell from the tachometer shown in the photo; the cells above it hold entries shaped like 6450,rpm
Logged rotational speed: 2500,rpm
